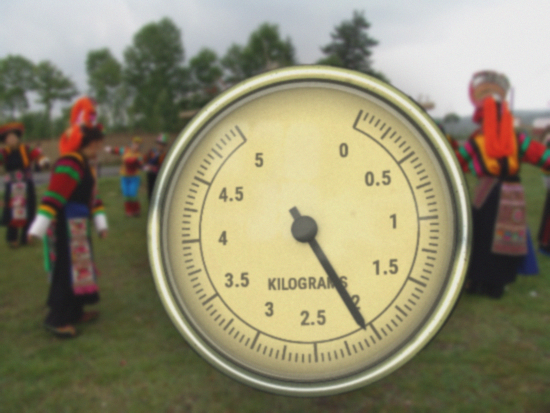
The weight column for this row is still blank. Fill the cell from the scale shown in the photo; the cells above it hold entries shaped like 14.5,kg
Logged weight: 2.05,kg
